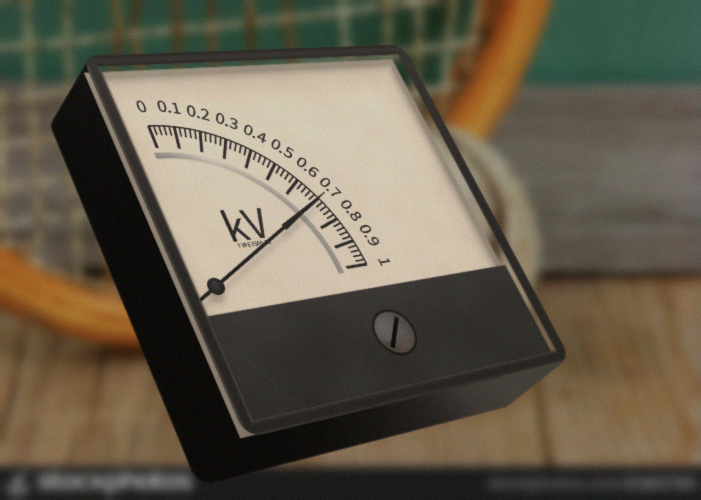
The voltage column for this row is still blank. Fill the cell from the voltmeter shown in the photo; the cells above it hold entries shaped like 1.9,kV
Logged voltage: 0.7,kV
